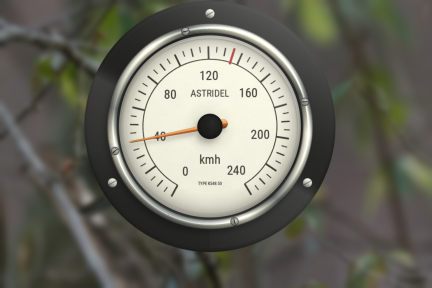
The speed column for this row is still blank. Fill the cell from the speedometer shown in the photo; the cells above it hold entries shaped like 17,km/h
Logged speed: 40,km/h
